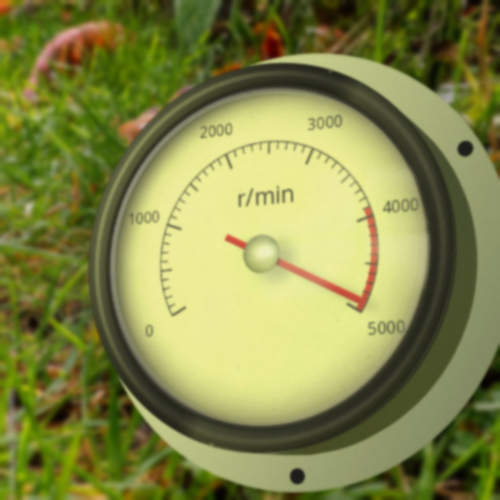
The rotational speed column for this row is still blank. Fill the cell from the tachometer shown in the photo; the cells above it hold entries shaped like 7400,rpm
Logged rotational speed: 4900,rpm
